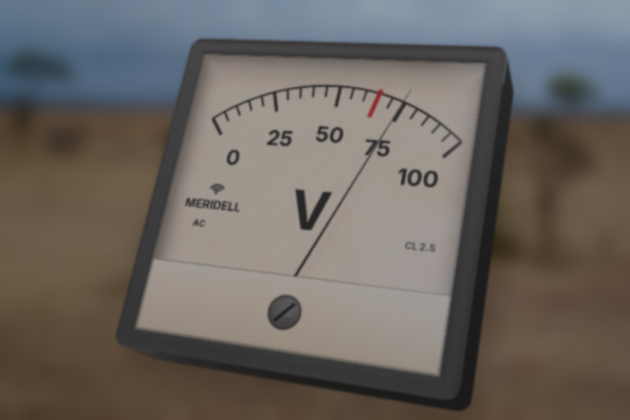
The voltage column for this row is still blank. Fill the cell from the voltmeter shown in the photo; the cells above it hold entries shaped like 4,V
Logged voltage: 75,V
